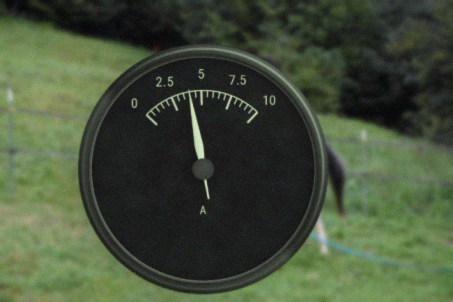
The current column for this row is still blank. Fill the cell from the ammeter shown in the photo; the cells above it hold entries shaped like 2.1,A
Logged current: 4,A
